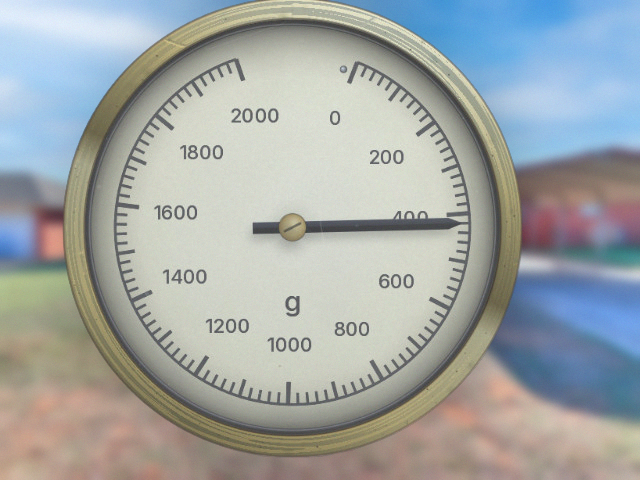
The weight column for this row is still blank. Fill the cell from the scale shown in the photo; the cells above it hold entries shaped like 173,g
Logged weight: 420,g
